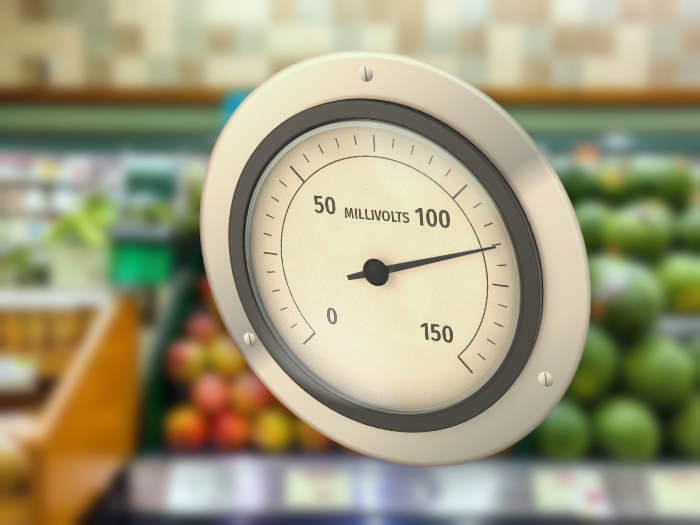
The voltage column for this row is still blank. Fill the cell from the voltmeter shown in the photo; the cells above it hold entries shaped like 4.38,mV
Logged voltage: 115,mV
